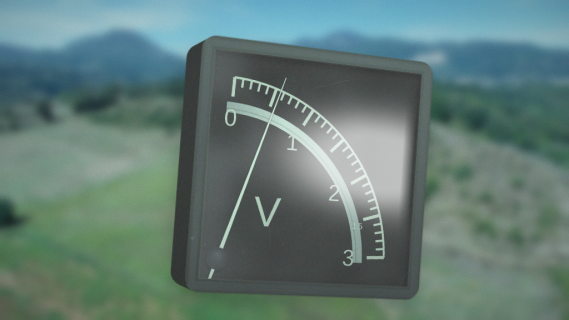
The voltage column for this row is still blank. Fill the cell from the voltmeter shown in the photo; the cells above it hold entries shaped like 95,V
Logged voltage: 0.55,V
